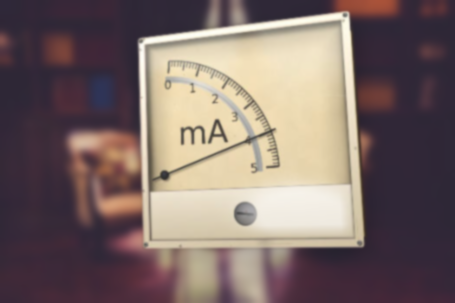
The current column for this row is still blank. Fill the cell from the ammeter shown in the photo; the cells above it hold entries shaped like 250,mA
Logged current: 4,mA
